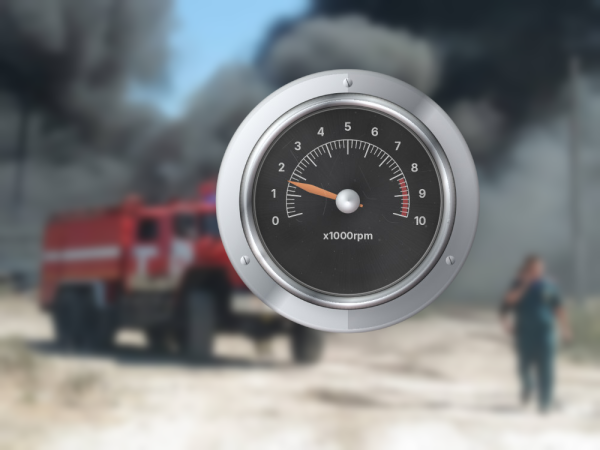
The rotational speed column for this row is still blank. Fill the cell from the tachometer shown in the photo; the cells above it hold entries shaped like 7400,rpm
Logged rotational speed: 1600,rpm
